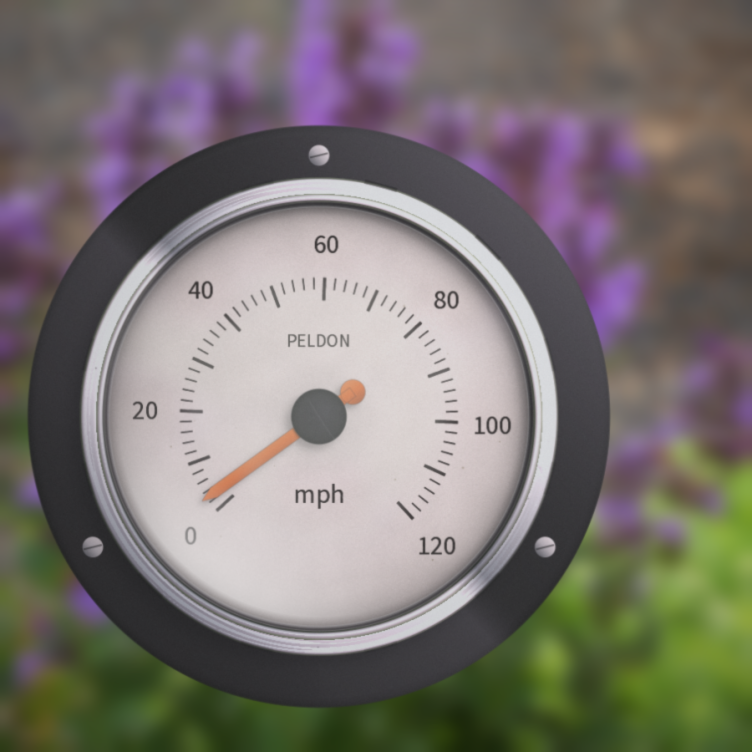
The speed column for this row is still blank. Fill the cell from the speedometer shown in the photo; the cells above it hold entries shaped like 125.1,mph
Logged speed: 3,mph
